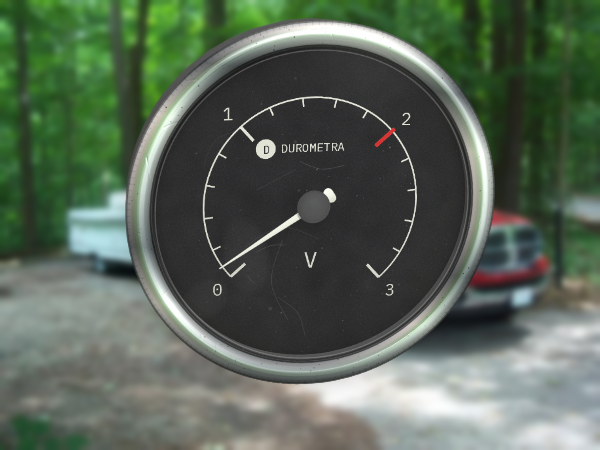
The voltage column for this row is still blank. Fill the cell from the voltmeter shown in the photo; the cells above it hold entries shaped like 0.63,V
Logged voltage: 0.1,V
